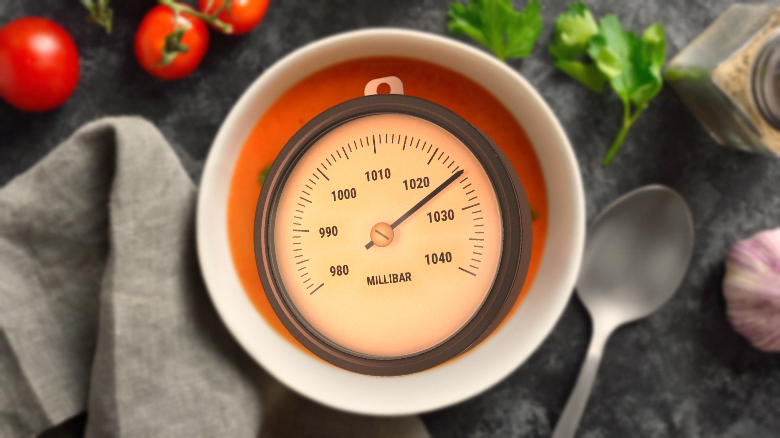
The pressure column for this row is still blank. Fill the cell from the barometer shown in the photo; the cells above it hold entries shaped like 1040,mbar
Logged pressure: 1025,mbar
